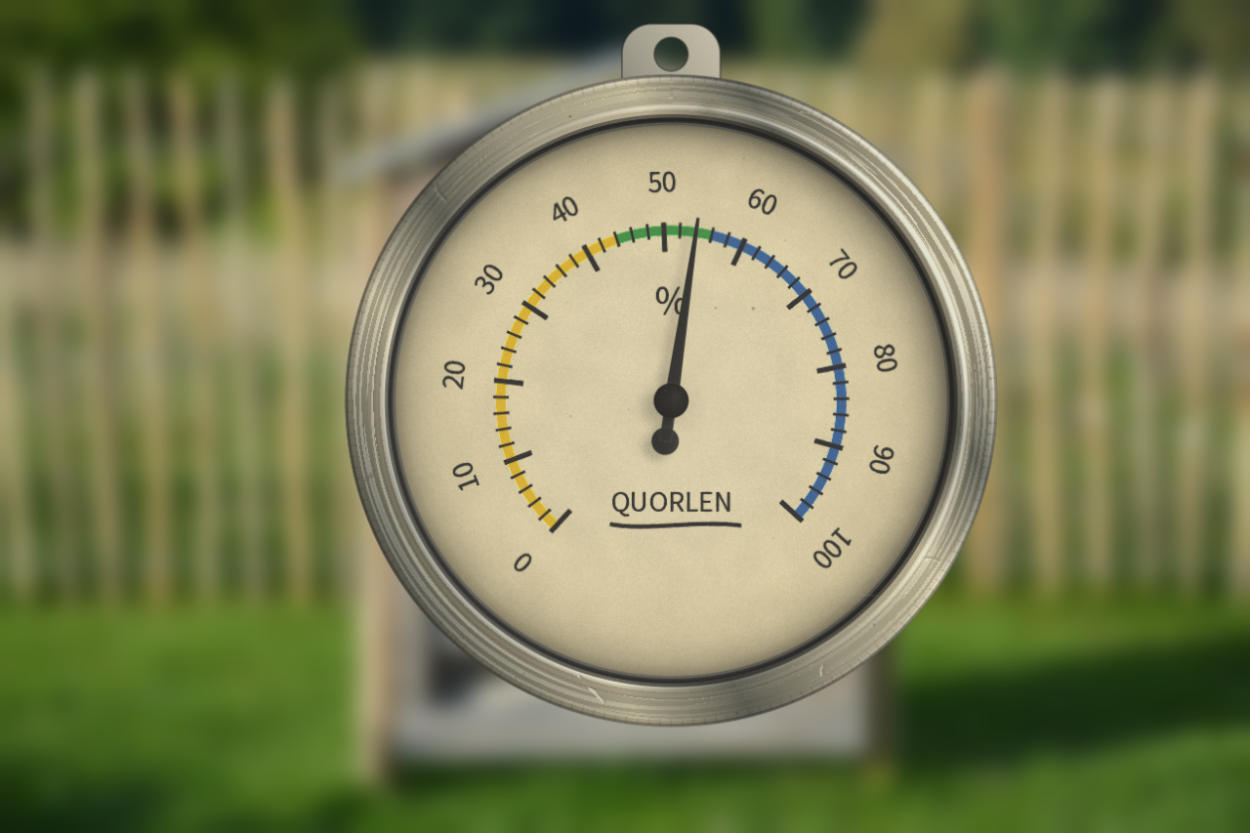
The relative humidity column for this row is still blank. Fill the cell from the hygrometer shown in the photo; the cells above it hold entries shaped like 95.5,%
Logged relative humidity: 54,%
